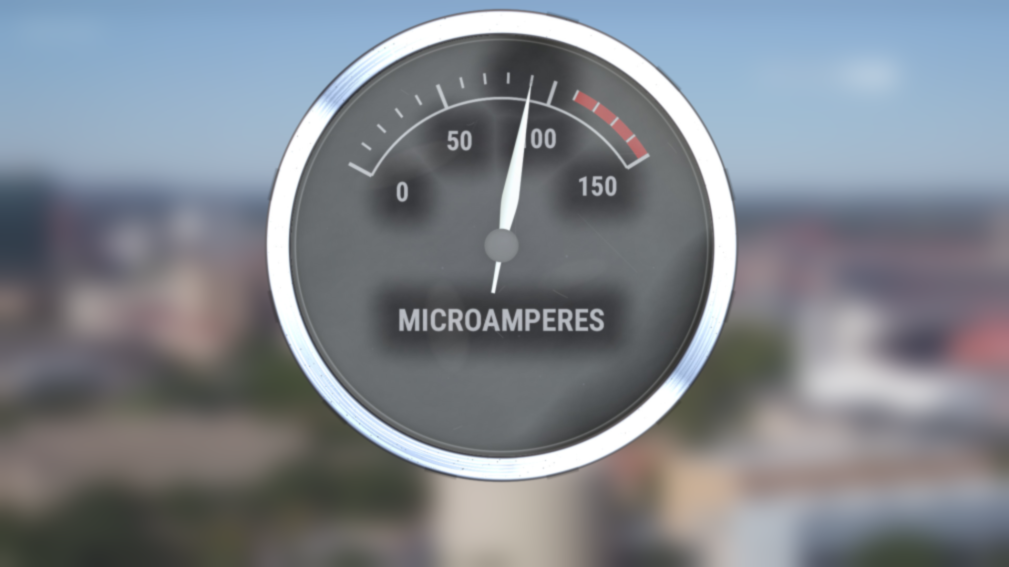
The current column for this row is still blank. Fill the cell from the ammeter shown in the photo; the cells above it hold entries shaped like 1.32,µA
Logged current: 90,µA
